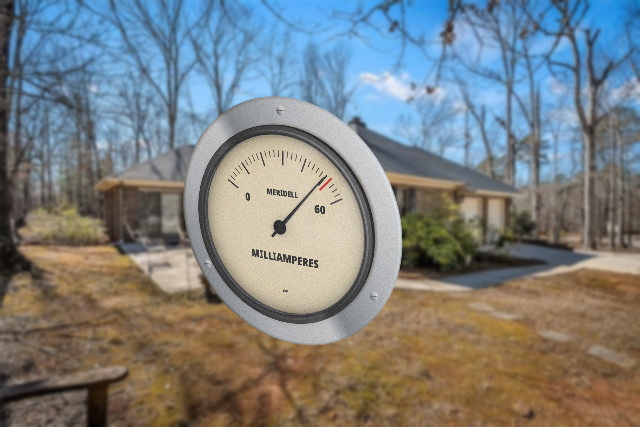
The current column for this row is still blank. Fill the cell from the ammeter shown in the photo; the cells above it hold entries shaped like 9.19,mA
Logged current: 50,mA
